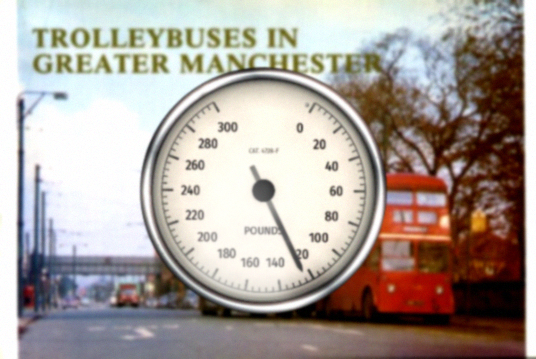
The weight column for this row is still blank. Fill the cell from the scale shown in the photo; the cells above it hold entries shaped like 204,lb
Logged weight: 124,lb
